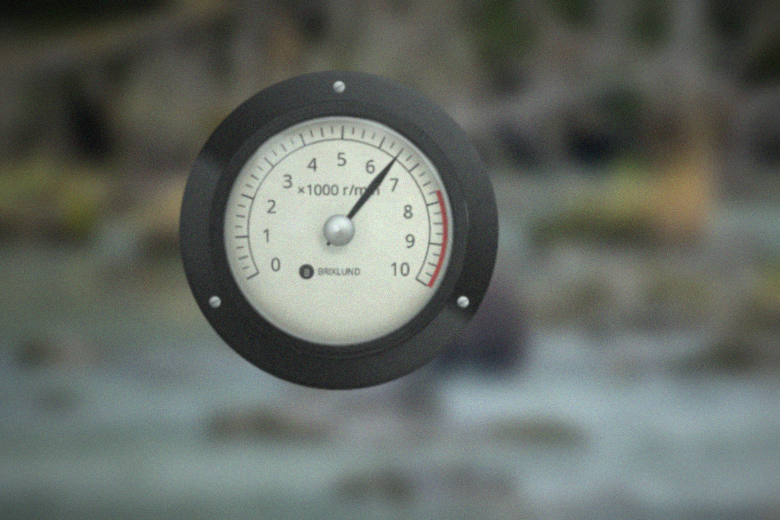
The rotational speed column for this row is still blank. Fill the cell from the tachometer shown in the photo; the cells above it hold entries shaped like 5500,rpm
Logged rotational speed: 6500,rpm
